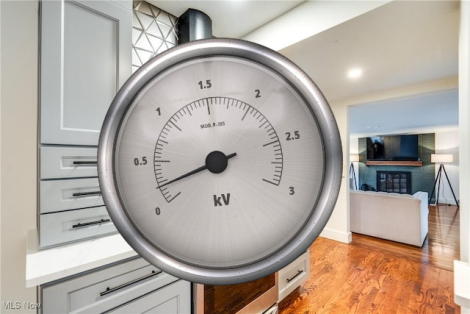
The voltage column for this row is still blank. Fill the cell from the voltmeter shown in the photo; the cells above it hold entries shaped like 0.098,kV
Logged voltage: 0.2,kV
